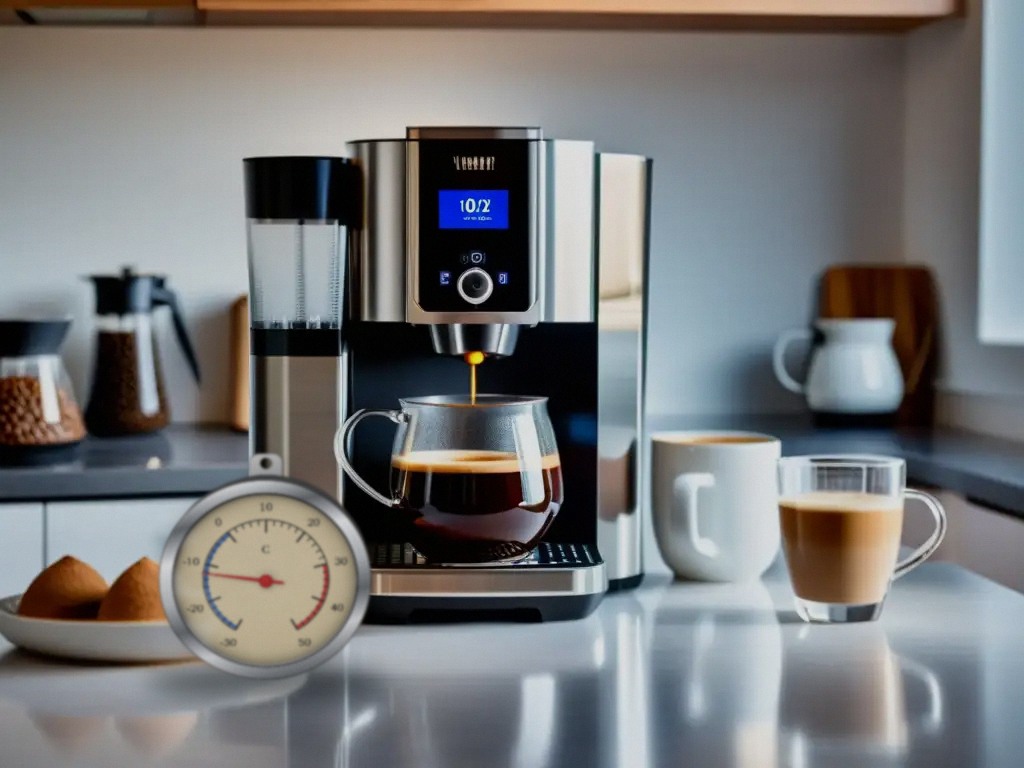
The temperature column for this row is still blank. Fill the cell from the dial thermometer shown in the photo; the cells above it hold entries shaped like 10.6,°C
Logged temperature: -12,°C
